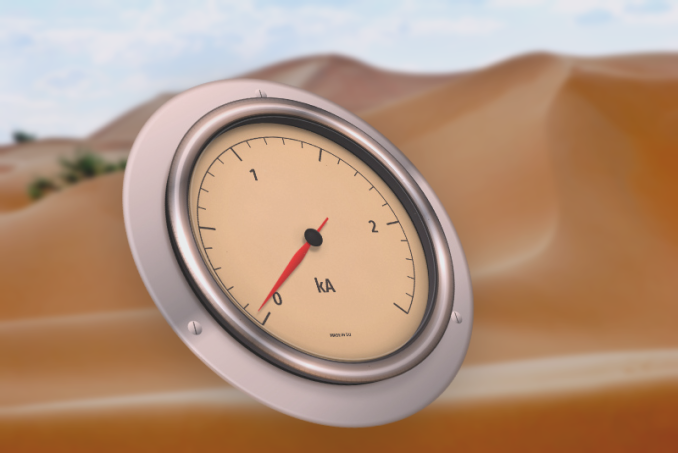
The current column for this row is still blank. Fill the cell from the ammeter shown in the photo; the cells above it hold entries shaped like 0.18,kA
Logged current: 0.05,kA
